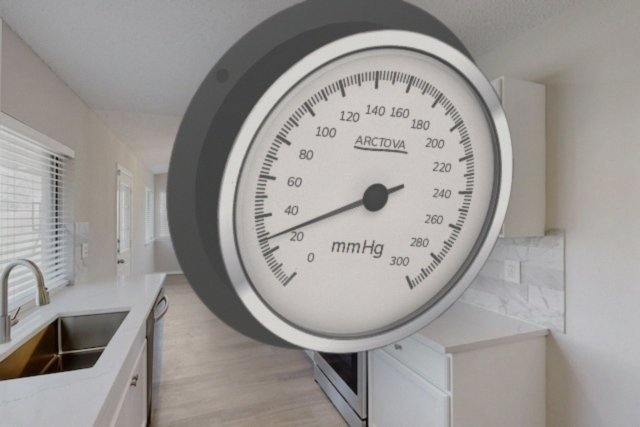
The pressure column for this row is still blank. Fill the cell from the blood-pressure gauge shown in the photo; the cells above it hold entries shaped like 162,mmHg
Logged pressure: 30,mmHg
